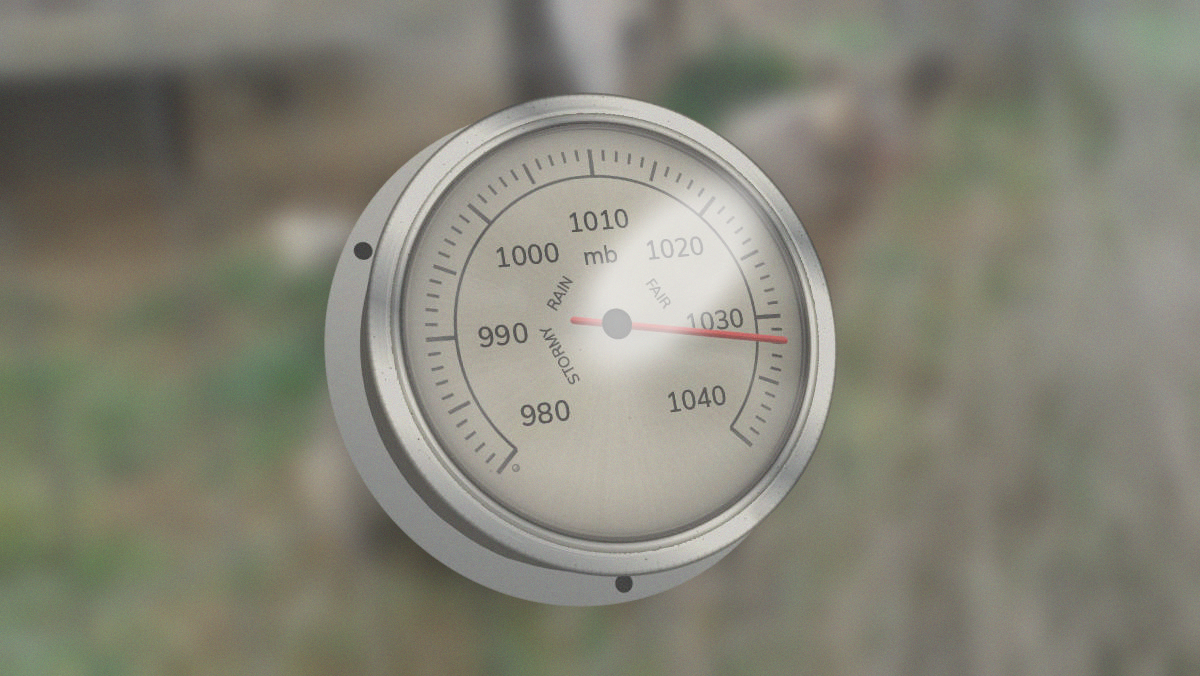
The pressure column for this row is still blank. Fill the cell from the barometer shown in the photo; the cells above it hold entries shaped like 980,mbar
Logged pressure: 1032,mbar
